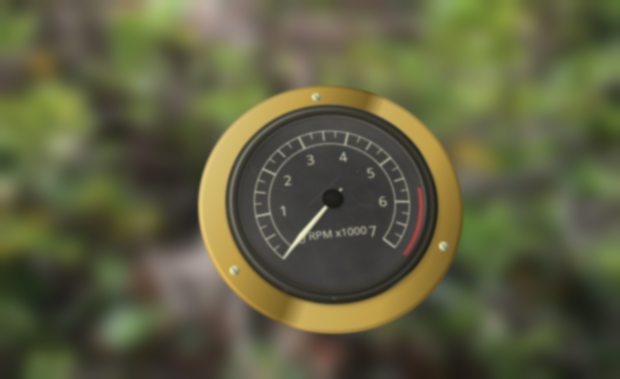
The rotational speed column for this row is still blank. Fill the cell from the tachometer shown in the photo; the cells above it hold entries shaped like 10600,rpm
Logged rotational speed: 0,rpm
